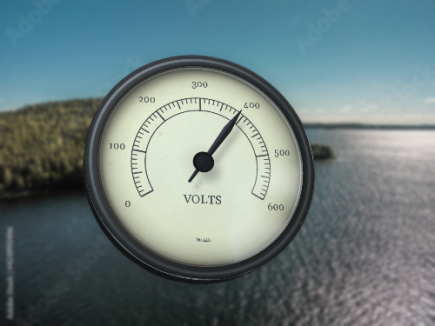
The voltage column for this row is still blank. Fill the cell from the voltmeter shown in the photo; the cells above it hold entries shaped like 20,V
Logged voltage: 390,V
